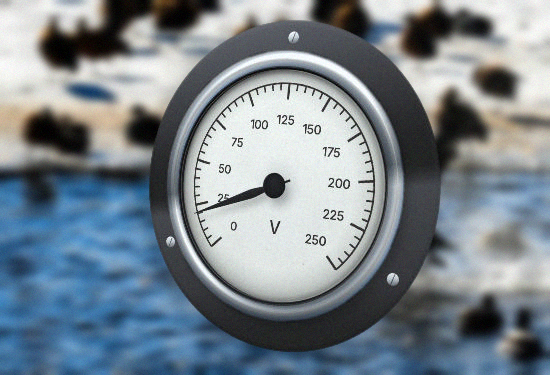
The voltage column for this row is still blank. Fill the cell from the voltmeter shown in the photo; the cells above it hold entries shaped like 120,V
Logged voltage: 20,V
